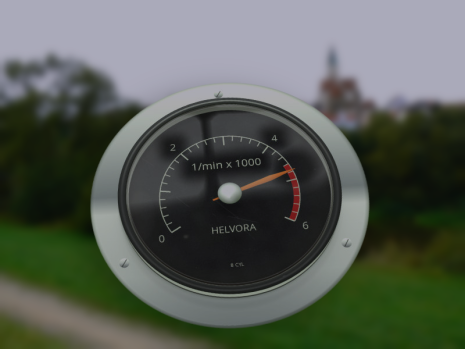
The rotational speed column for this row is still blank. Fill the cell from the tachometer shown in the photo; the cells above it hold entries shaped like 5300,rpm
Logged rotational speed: 4800,rpm
